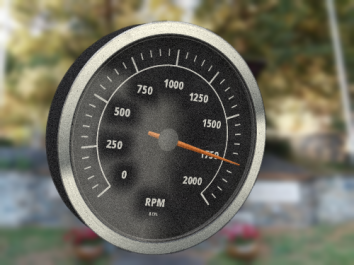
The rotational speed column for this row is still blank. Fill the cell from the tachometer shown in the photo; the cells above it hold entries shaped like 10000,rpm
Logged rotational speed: 1750,rpm
